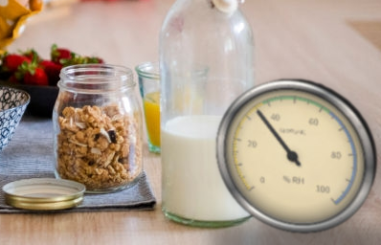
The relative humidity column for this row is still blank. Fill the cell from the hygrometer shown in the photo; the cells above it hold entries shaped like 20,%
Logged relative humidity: 35,%
